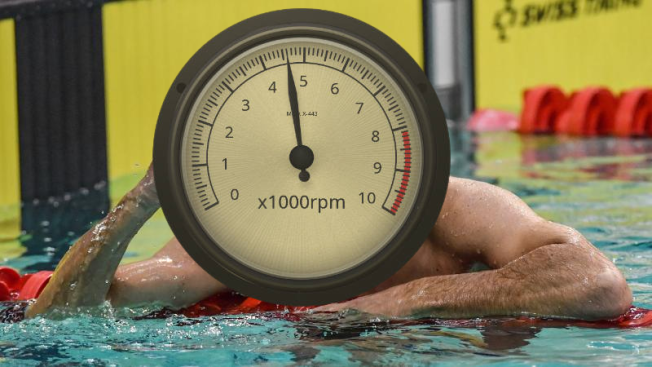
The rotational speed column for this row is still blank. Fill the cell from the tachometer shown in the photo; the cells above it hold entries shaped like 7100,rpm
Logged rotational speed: 4600,rpm
